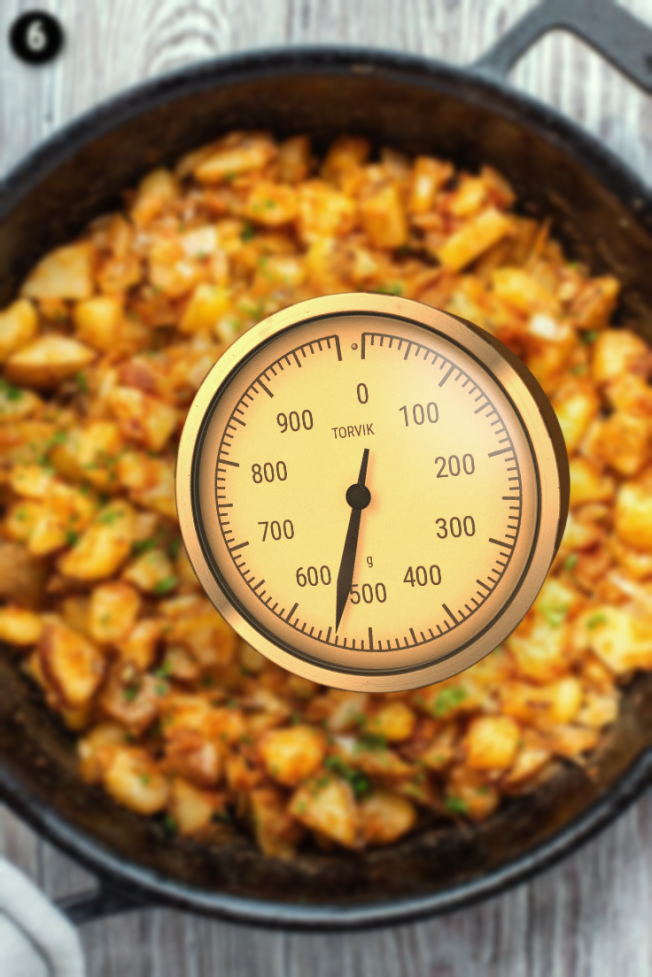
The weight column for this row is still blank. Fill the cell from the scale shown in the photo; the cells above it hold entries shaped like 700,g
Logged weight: 540,g
